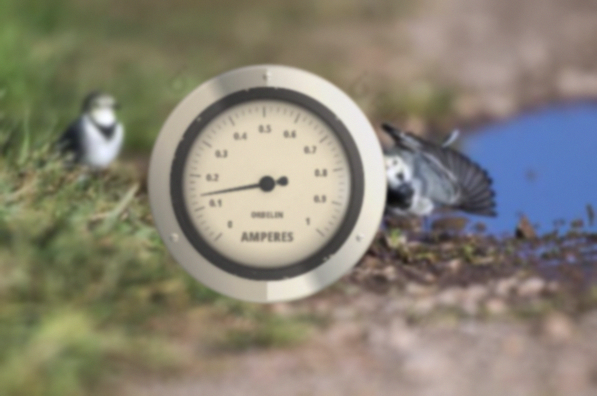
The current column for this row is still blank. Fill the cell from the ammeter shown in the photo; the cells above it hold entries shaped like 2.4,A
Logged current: 0.14,A
